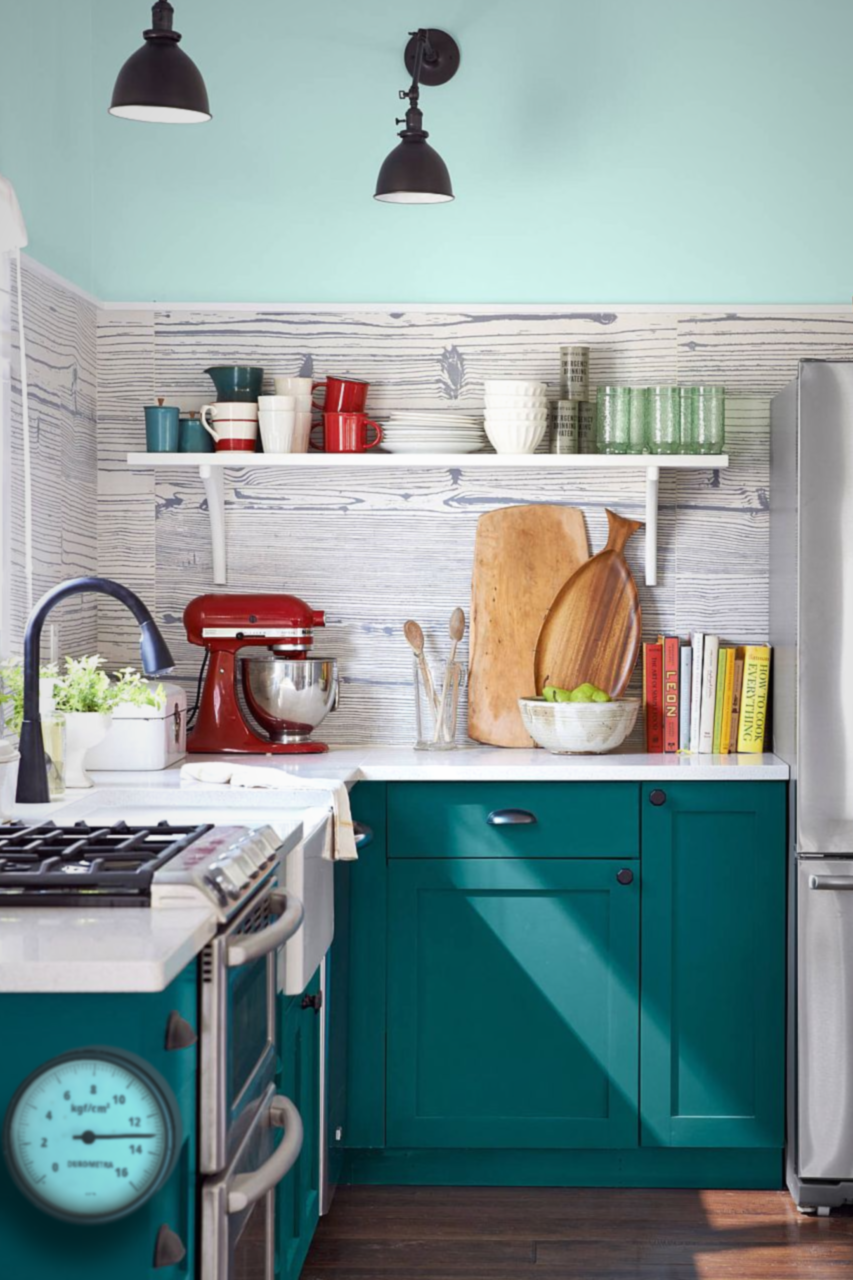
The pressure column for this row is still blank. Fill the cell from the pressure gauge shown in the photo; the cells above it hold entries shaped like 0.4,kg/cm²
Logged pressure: 13,kg/cm²
